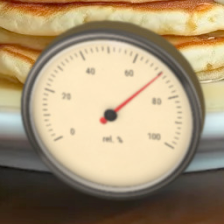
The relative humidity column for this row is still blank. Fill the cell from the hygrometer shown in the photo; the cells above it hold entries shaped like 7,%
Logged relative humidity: 70,%
